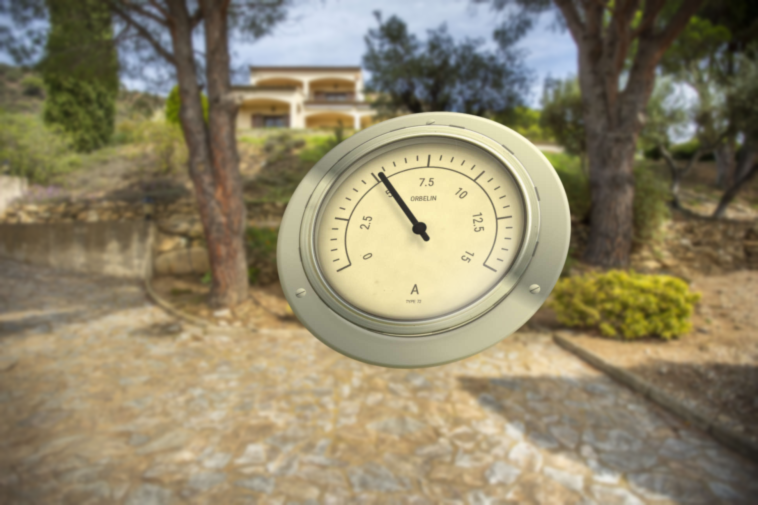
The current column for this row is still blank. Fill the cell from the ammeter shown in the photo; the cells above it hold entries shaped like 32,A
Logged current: 5.25,A
